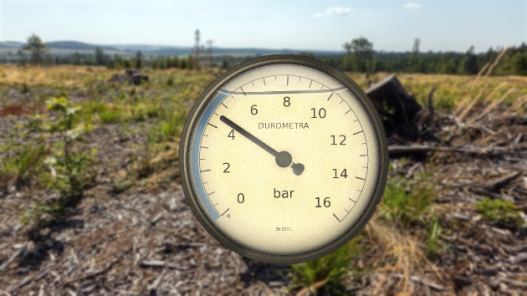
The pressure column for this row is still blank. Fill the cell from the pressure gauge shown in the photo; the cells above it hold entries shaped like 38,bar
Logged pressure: 4.5,bar
